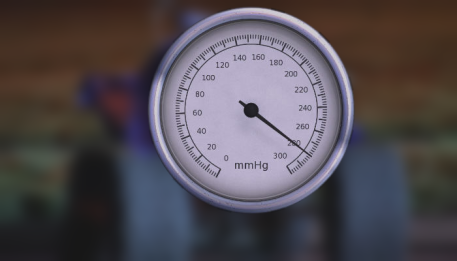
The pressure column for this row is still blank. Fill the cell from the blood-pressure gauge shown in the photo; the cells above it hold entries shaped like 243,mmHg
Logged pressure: 280,mmHg
